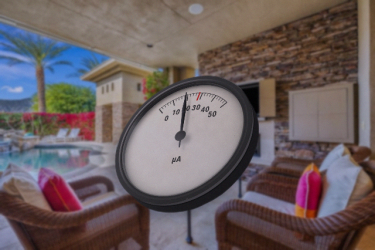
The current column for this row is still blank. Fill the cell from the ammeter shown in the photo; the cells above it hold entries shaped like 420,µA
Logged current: 20,µA
